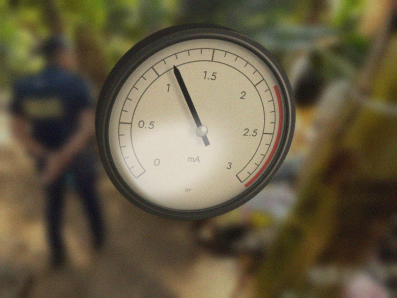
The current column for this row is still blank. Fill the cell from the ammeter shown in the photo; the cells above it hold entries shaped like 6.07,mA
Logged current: 1.15,mA
